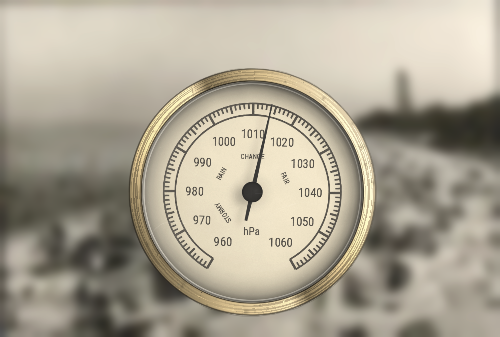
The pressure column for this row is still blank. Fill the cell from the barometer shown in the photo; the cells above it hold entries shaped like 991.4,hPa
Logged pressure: 1014,hPa
